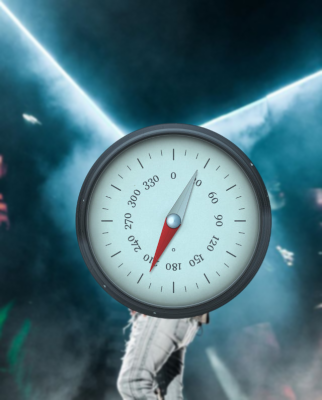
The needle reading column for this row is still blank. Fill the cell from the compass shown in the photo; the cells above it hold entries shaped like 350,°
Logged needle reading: 205,°
